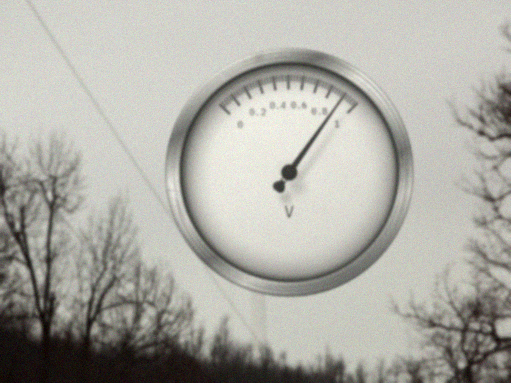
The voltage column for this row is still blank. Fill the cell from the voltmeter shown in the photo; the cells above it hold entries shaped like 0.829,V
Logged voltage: 0.9,V
